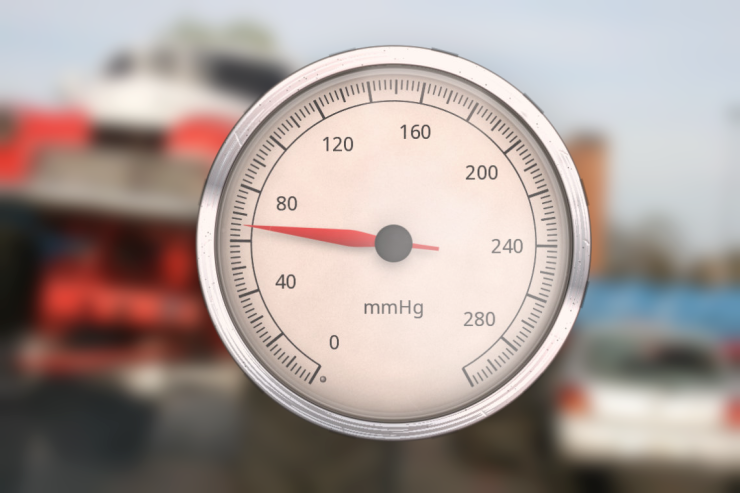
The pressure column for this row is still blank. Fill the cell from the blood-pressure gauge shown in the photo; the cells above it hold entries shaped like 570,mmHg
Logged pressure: 66,mmHg
